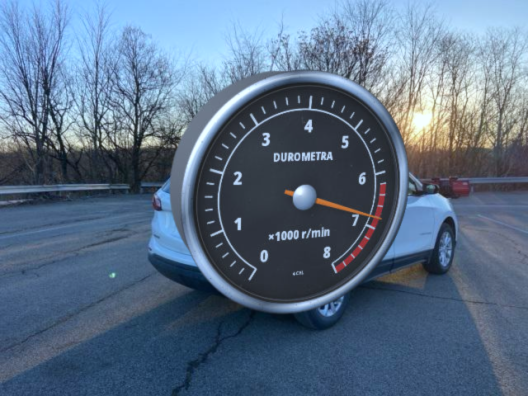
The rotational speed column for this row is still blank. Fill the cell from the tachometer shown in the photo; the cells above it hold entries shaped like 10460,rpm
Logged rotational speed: 6800,rpm
